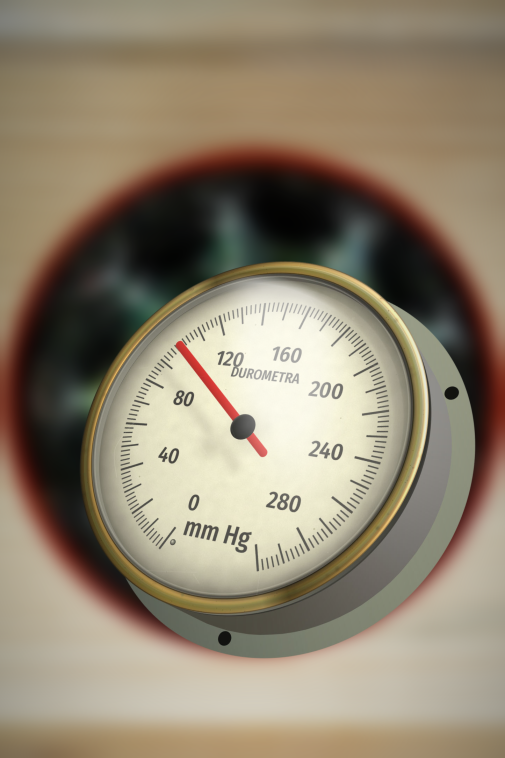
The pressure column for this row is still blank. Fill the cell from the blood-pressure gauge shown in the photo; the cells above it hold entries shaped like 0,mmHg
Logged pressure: 100,mmHg
